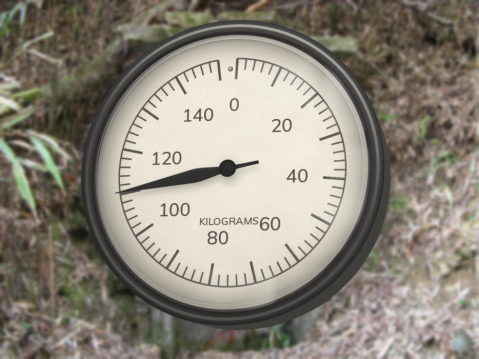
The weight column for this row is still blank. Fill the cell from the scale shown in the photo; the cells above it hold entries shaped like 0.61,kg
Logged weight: 110,kg
